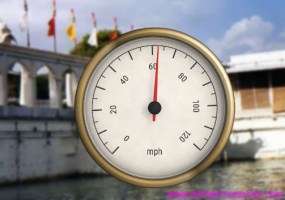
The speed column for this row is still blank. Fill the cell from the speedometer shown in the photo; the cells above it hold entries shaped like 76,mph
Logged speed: 62.5,mph
